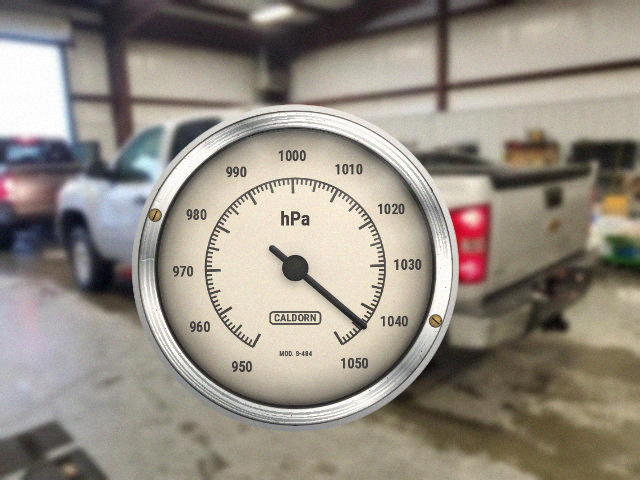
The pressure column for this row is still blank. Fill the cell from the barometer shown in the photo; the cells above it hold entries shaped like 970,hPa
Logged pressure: 1044,hPa
